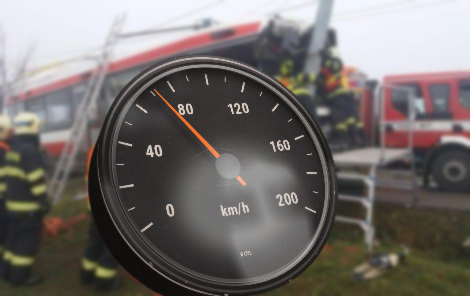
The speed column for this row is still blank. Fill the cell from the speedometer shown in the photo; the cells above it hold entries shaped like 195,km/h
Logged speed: 70,km/h
